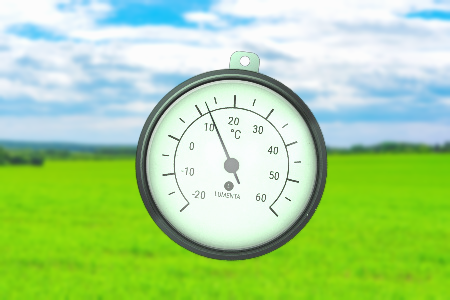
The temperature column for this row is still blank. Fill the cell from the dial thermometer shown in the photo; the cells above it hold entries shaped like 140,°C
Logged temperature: 12.5,°C
